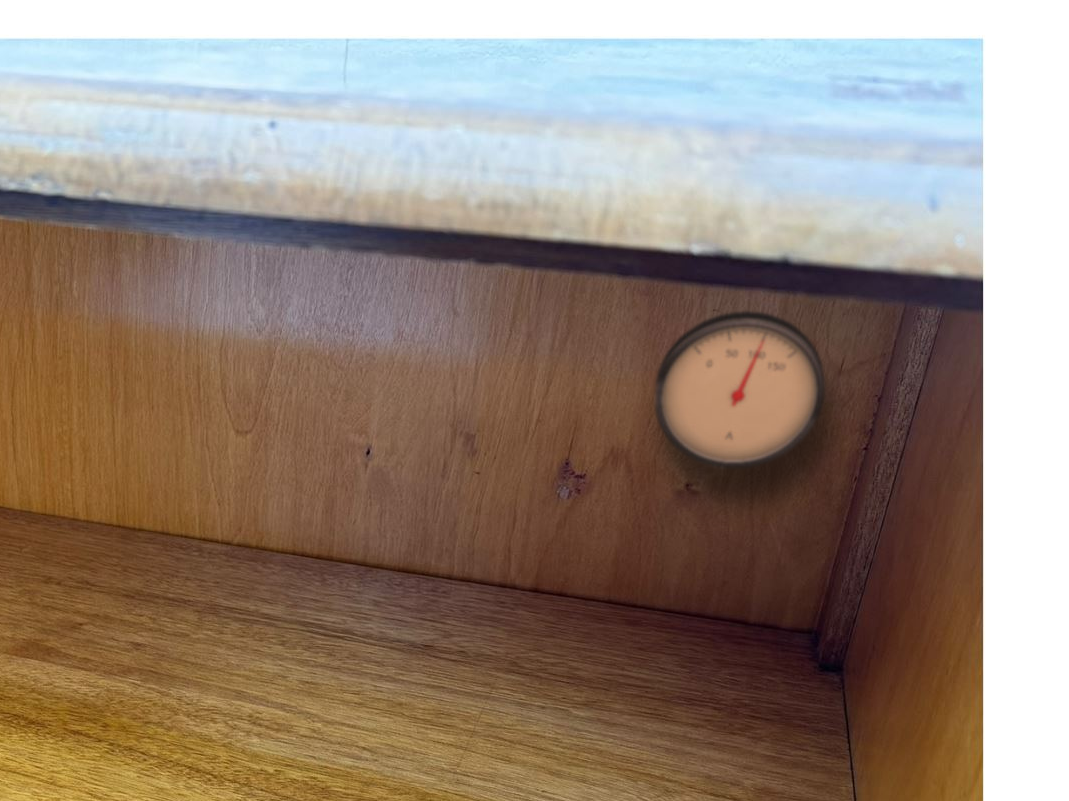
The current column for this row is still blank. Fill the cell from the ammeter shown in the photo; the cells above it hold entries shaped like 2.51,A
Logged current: 100,A
